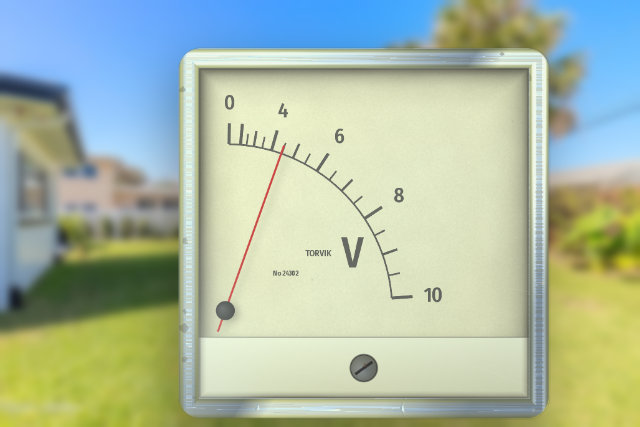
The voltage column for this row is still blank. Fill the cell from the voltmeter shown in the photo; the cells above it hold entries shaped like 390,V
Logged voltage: 4.5,V
